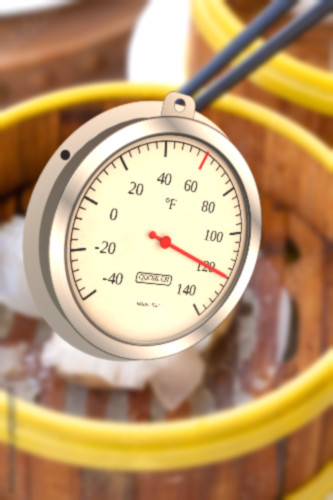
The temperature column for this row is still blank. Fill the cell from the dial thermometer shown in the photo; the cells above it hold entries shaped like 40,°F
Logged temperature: 120,°F
